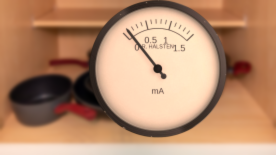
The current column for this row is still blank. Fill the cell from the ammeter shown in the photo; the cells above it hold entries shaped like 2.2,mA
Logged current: 0.1,mA
